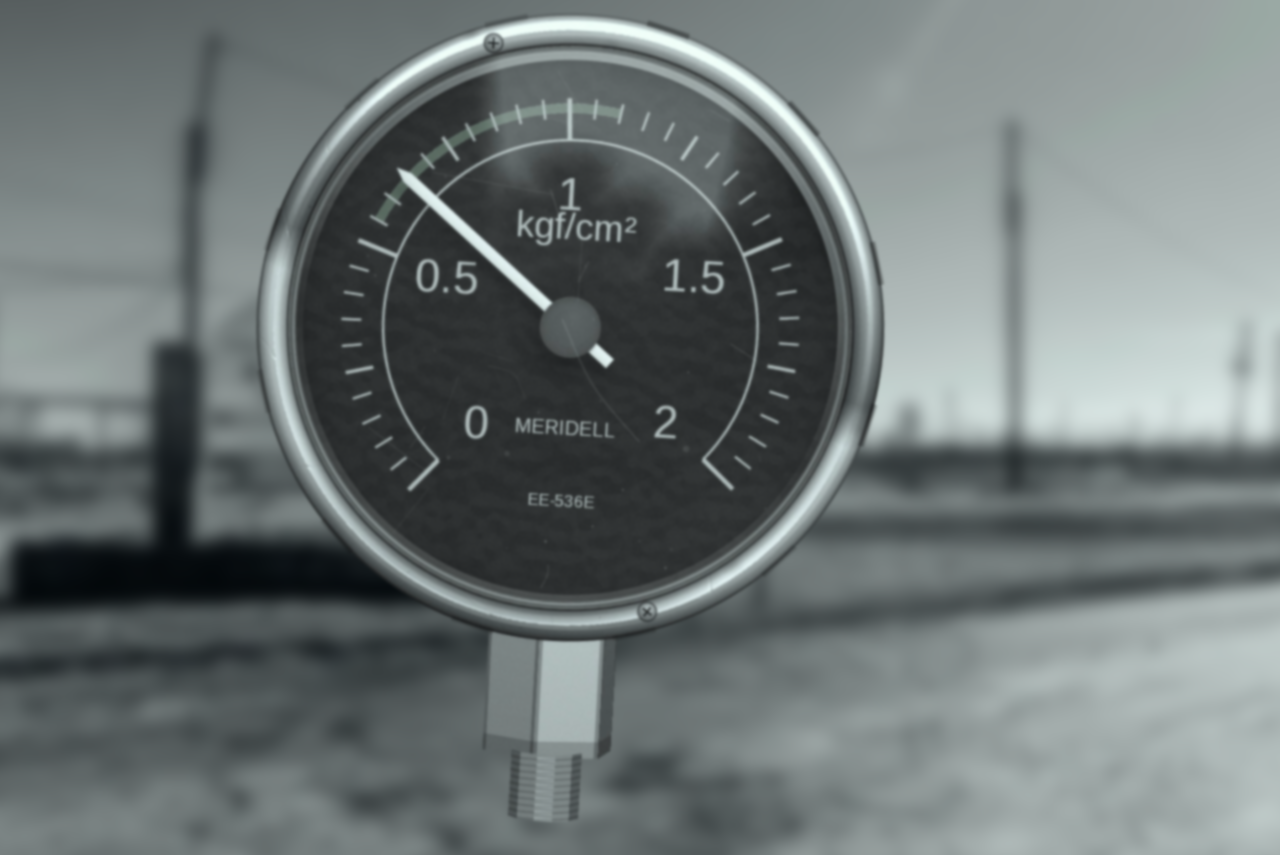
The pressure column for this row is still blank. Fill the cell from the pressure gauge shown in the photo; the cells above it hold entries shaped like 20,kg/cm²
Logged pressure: 0.65,kg/cm²
